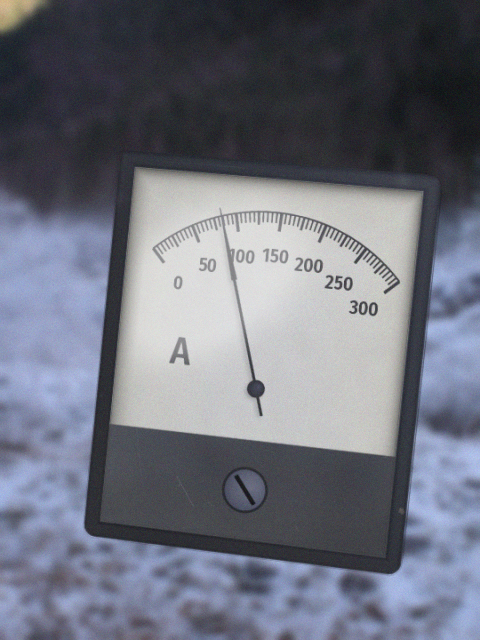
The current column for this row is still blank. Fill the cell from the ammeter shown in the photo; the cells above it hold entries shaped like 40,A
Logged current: 85,A
